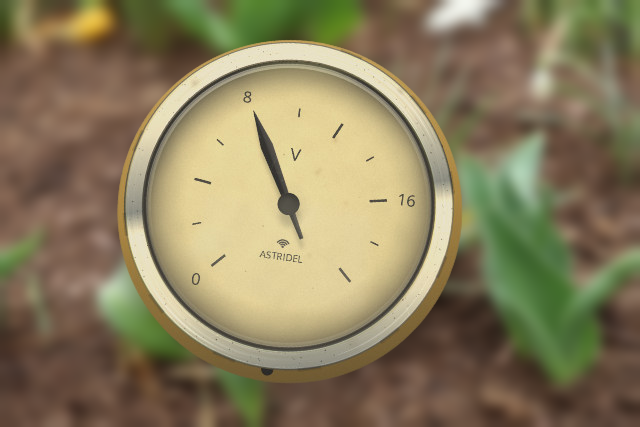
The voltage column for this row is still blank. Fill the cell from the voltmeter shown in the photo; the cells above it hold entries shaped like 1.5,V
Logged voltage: 8,V
